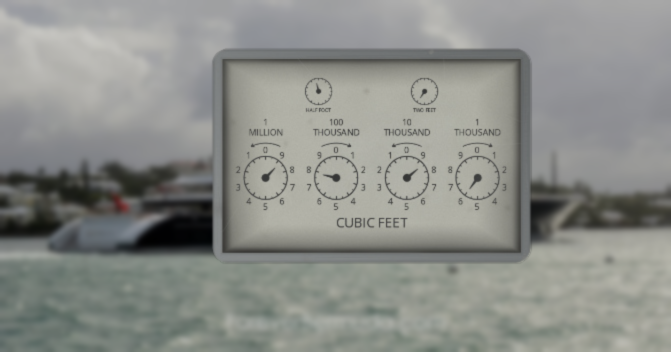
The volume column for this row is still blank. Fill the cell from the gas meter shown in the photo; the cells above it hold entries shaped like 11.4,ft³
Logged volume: 878600,ft³
